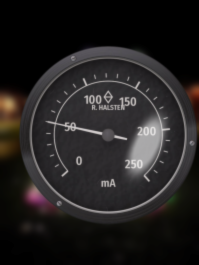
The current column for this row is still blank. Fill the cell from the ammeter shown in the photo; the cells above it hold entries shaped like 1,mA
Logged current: 50,mA
